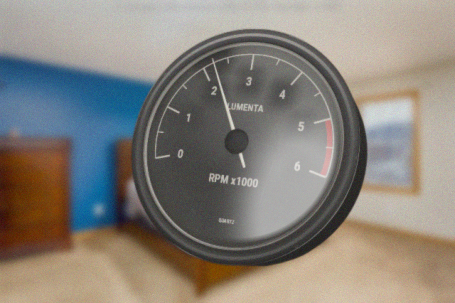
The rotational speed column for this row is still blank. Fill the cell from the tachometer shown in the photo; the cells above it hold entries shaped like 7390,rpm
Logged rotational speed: 2250,rpm
